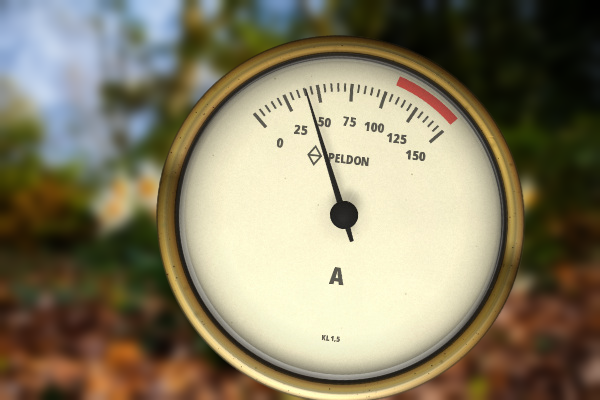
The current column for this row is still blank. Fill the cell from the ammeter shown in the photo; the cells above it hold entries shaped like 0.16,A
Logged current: 40,A
